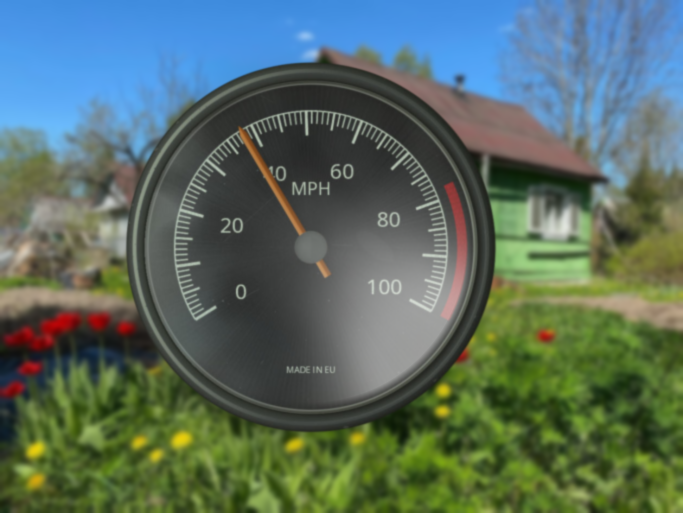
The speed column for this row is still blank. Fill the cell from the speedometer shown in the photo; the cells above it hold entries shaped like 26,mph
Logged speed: 38,mph
